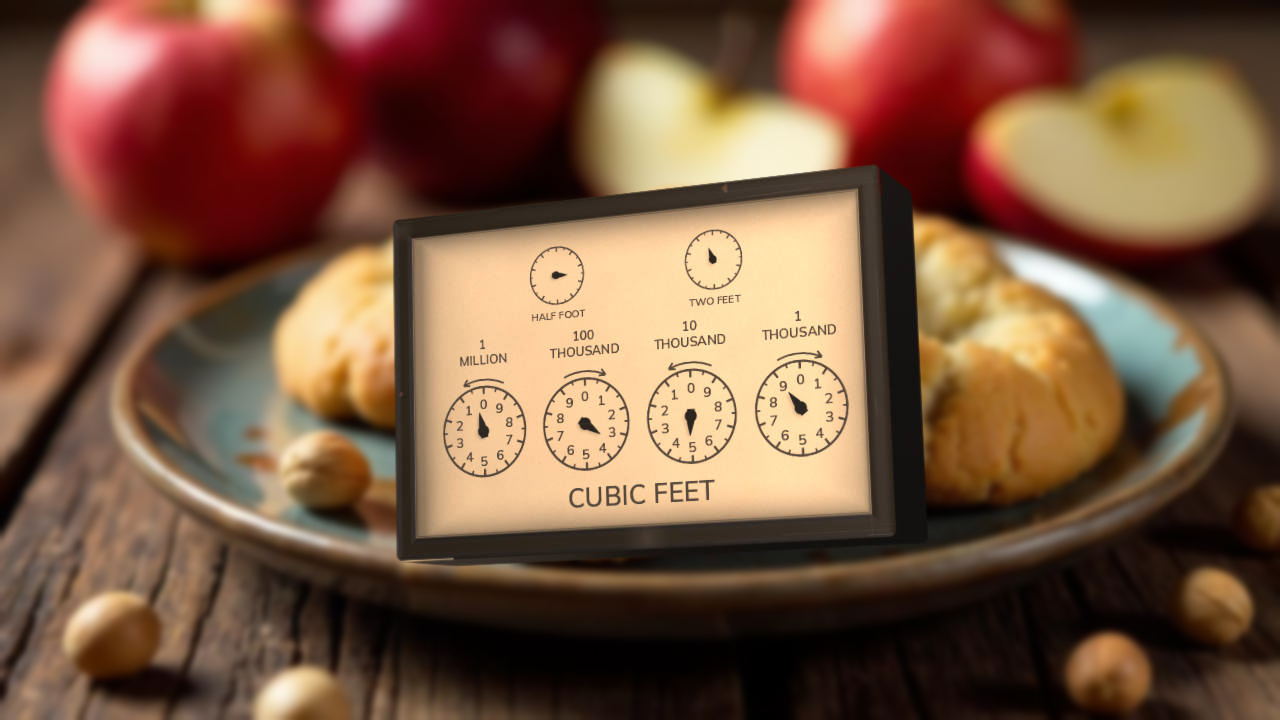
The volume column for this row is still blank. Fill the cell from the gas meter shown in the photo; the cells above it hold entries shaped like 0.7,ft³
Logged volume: 34900,ft³
